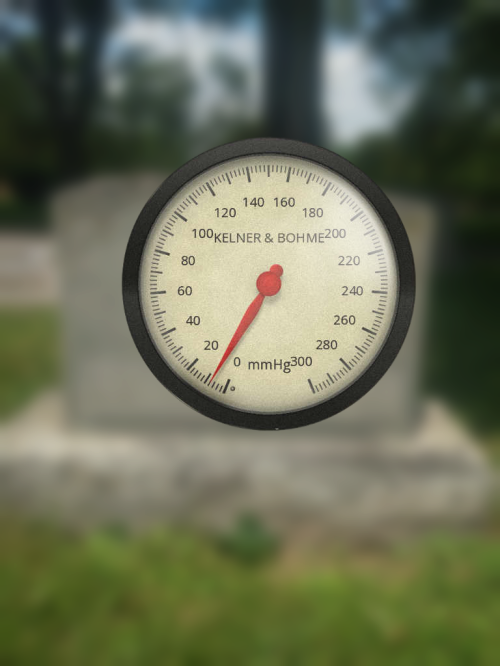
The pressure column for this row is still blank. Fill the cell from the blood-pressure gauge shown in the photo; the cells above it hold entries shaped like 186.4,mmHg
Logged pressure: 8,mmHg
